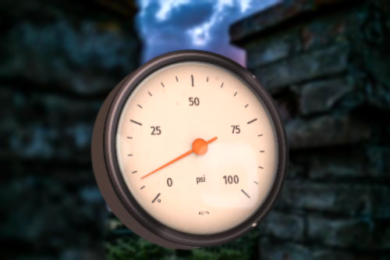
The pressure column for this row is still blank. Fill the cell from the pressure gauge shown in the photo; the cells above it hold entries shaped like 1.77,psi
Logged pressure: 7.5,psi
